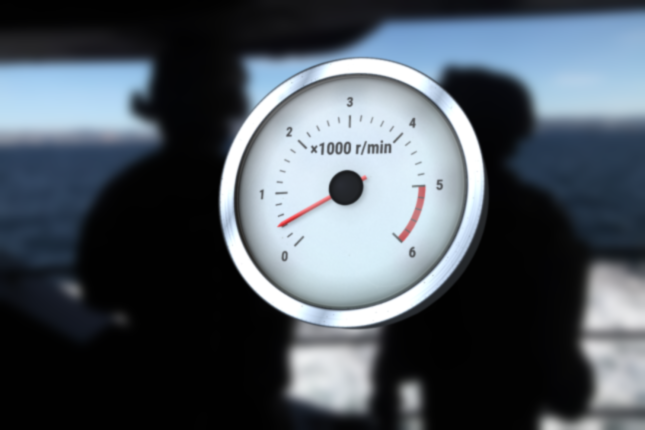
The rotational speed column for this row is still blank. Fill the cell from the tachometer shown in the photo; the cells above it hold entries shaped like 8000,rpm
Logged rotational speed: 400,rpm
